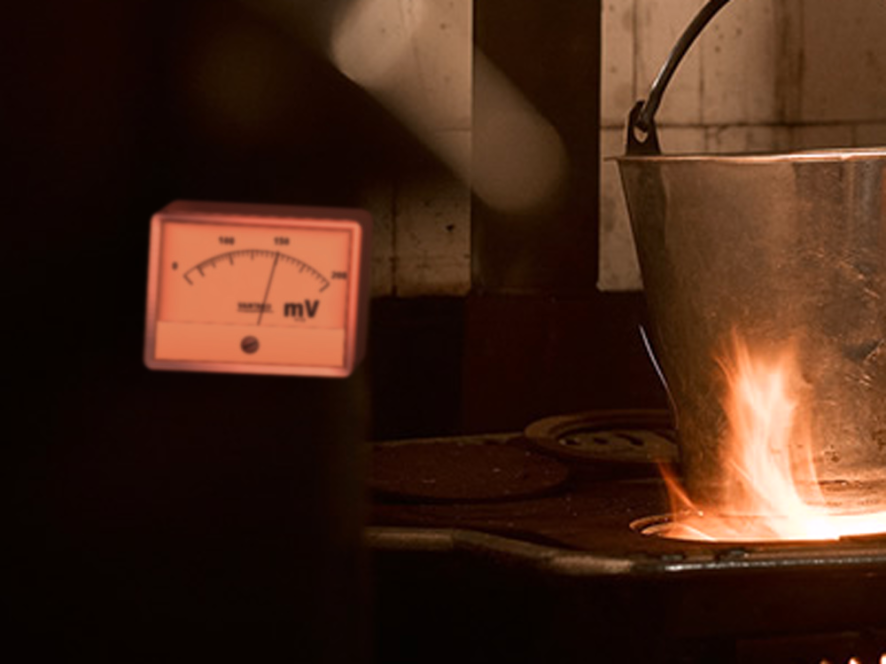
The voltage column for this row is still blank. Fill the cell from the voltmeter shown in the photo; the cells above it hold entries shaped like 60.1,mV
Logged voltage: 150,mV
